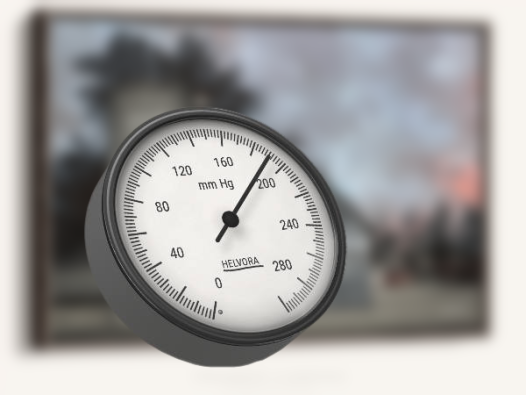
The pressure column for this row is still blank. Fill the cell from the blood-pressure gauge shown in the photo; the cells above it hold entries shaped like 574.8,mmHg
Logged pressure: 190,mmHg
